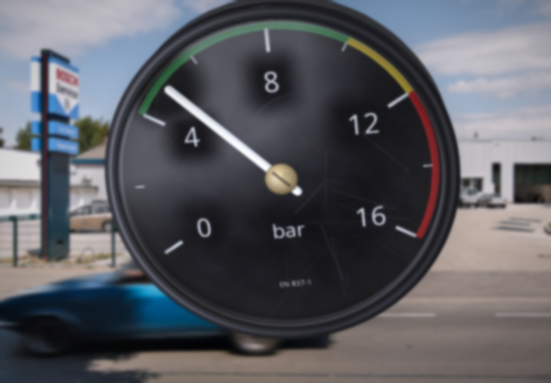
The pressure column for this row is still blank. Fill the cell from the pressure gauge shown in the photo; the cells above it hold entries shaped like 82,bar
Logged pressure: 5,bar
